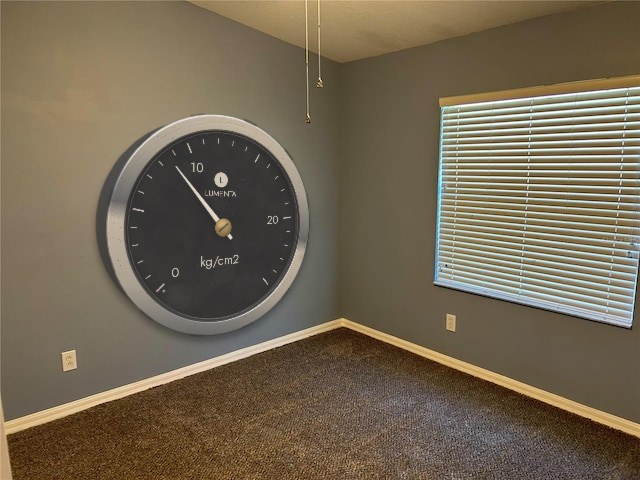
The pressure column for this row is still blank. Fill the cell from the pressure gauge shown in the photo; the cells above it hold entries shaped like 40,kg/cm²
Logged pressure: 8.5,kg/cm²
